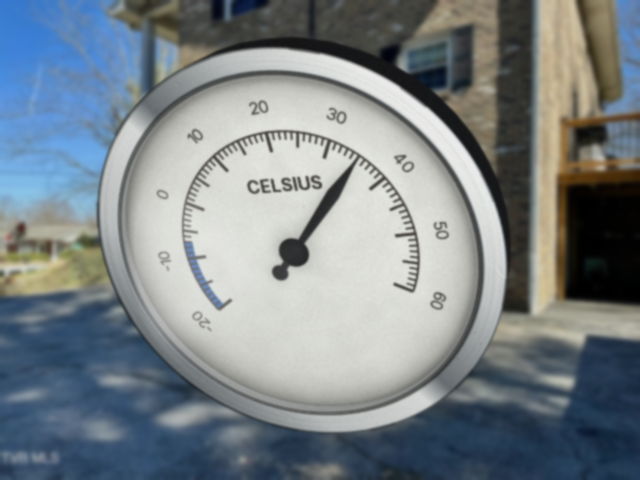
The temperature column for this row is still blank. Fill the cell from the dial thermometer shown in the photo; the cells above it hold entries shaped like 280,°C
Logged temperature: 35,°C
